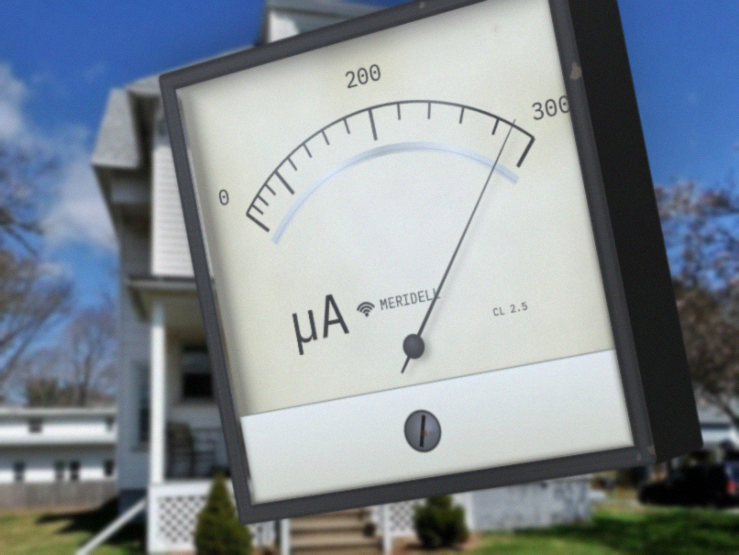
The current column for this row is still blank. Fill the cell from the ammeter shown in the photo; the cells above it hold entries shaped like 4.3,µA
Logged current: 290,µA
